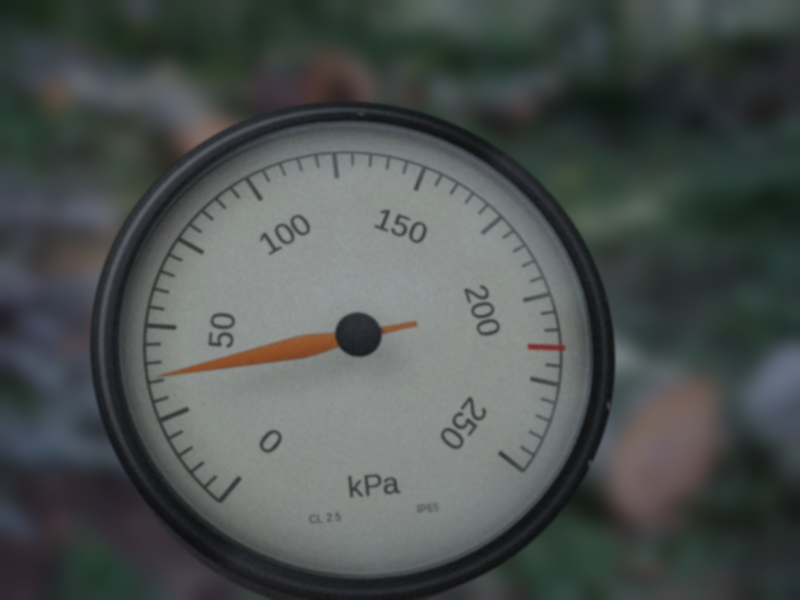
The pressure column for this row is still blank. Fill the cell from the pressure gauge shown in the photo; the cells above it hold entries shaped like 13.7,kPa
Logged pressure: 35,kPa
